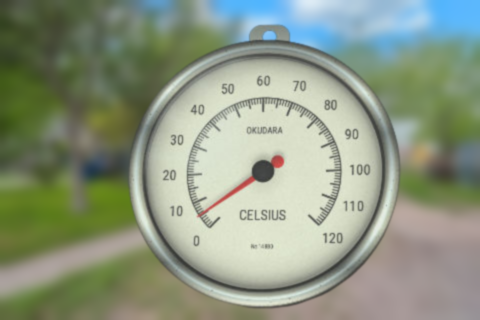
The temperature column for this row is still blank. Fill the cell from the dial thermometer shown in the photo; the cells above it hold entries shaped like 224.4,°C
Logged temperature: 5,°C
